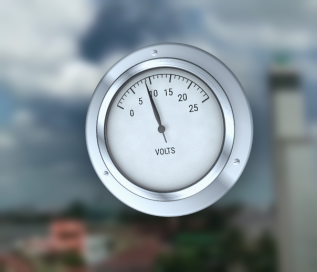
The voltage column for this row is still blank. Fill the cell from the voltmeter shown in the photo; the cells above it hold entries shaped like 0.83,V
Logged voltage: 9,V
